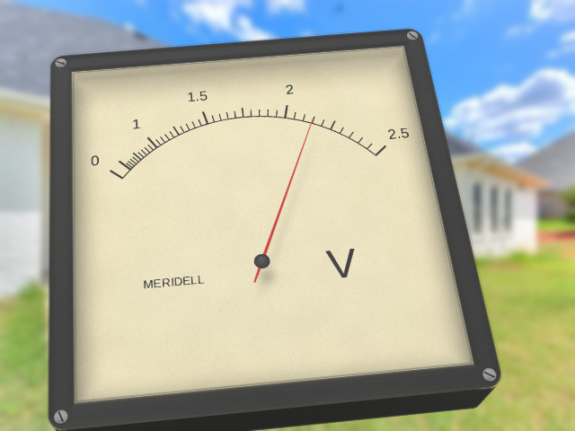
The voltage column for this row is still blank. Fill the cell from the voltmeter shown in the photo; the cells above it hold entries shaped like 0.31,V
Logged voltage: 2.15,V
